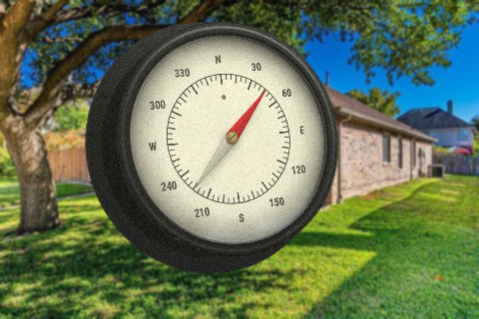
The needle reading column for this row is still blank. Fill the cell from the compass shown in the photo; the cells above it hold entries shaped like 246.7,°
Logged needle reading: 45,°
